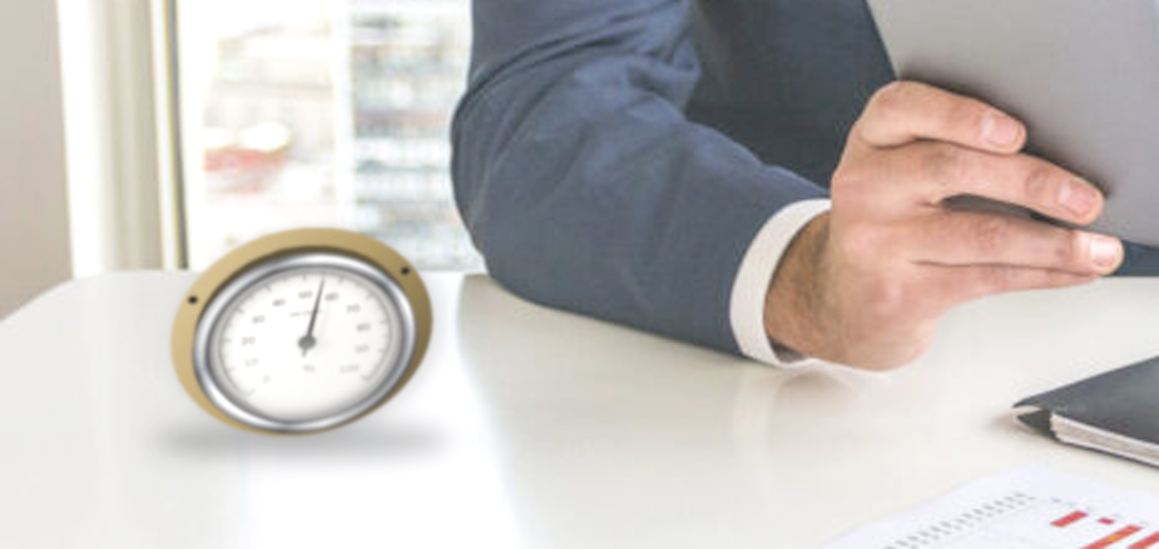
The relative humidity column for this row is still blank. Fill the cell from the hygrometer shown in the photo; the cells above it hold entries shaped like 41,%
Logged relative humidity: 55,%
